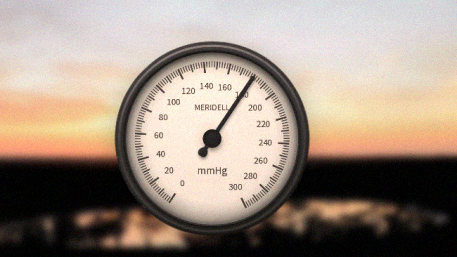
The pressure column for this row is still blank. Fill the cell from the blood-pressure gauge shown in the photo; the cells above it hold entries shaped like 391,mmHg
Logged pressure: 180,mmHg
